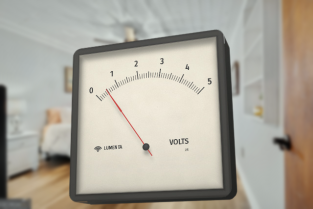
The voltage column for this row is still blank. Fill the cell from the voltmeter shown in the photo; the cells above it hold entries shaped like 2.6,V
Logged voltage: 0.5,V
